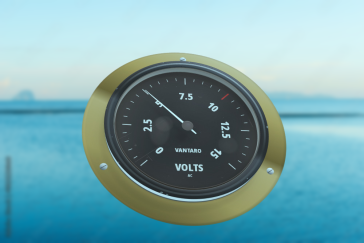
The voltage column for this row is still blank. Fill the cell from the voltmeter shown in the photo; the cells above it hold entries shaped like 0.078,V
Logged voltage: 5,V
